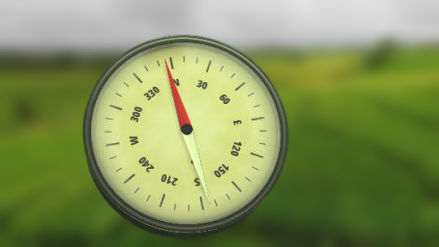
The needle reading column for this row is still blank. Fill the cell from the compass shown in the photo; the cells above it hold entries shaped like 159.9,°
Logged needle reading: 355,°
